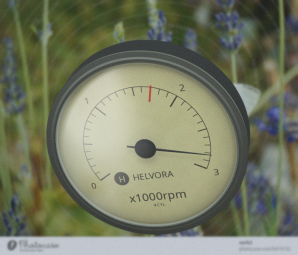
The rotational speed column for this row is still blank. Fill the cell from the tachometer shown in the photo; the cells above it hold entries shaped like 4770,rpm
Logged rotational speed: 2800,rpm
